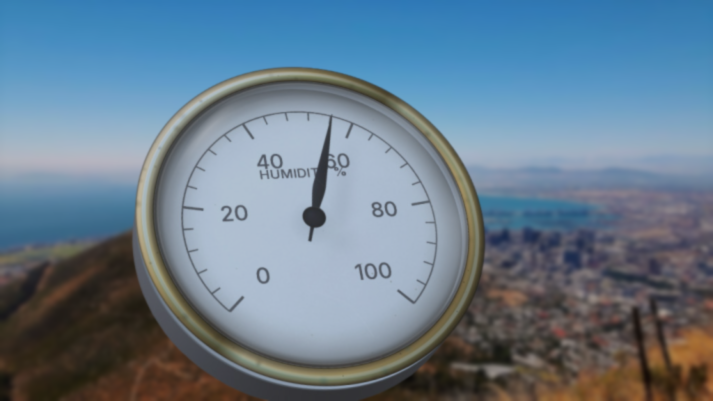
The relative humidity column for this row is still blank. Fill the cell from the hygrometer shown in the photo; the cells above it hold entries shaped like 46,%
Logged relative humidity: 56,%
